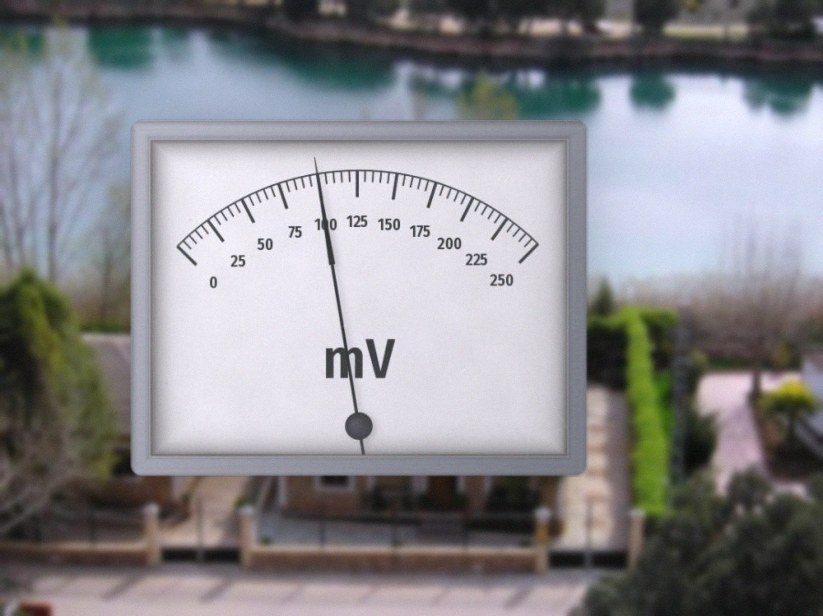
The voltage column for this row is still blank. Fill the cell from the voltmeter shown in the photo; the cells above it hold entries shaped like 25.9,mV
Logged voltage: 100,mV
